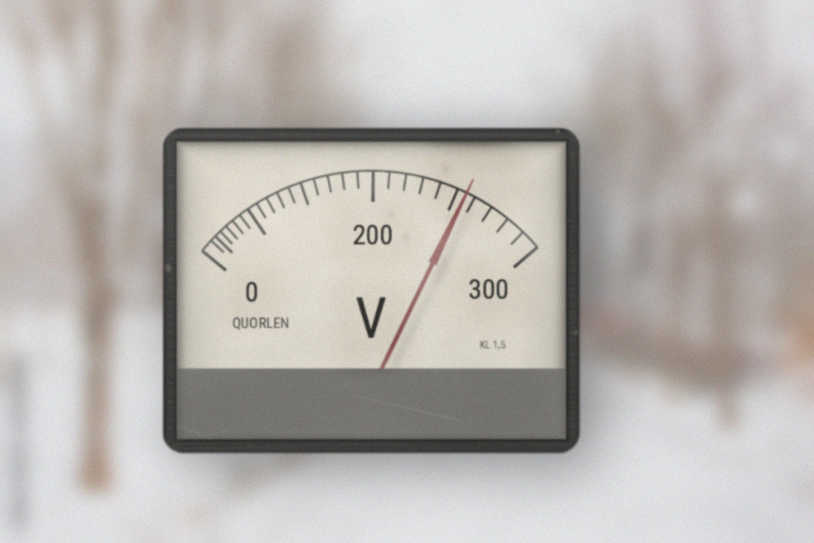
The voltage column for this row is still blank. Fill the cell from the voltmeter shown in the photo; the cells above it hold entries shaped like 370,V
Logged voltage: 255,V
